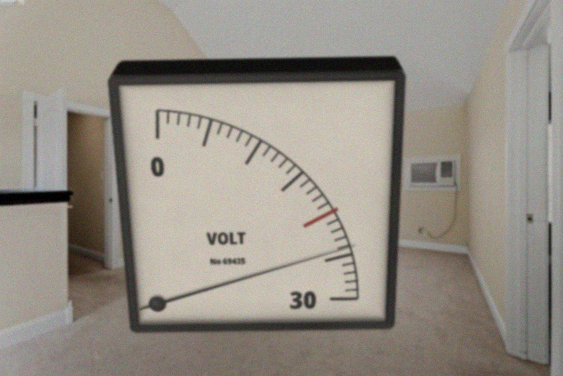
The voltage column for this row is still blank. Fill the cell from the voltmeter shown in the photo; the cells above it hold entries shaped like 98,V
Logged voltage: 24,V
